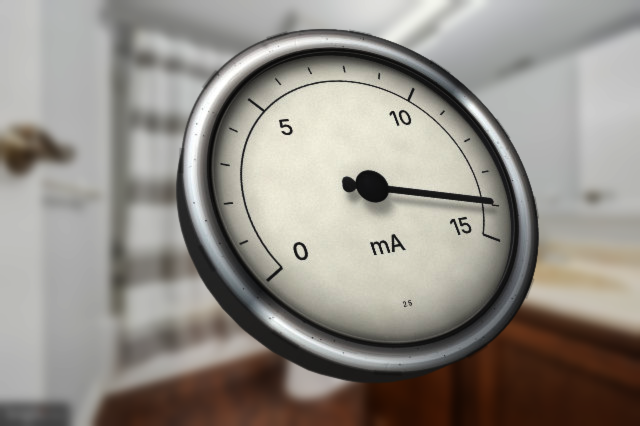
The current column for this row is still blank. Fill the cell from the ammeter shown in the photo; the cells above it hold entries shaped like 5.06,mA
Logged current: 14,mA
